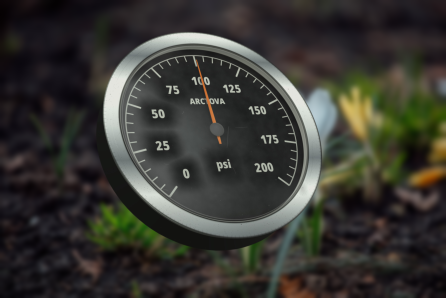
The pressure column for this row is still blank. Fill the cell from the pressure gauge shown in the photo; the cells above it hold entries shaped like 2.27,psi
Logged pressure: 100,psi
